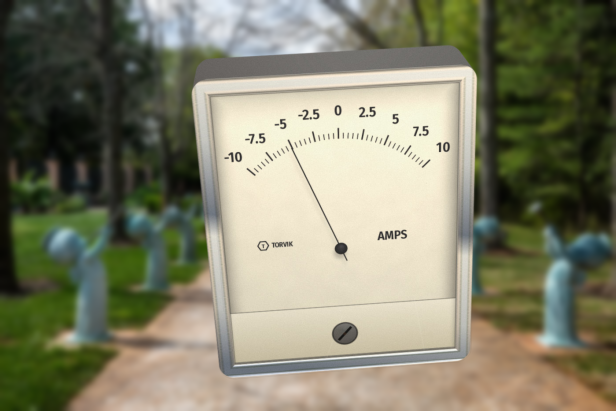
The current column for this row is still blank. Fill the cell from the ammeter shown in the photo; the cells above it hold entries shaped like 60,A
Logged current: -5,A
